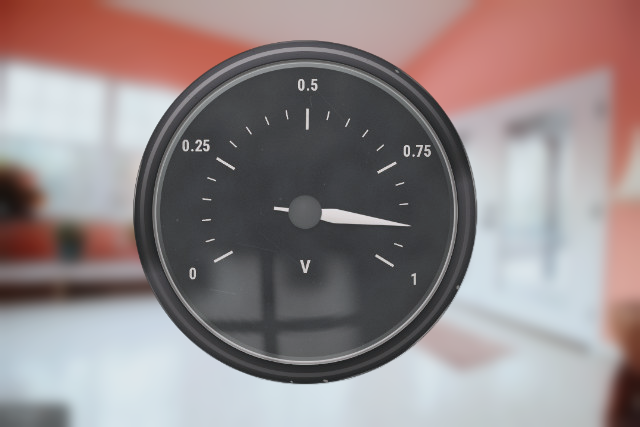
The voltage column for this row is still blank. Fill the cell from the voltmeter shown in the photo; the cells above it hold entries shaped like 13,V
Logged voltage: 0.9,V
